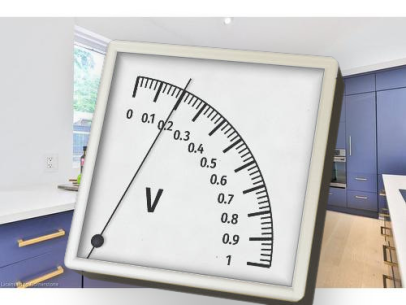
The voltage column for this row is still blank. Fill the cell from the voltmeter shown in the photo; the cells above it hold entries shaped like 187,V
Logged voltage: 0.2,V
